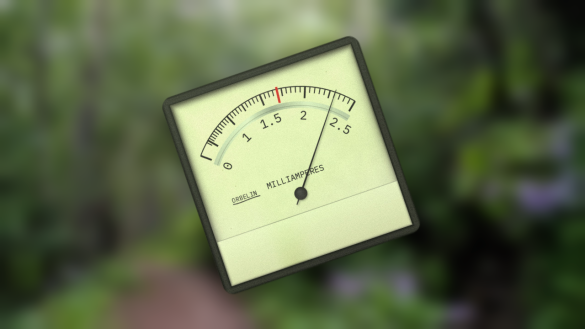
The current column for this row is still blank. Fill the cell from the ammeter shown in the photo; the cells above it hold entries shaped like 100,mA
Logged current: 2.3,mA
